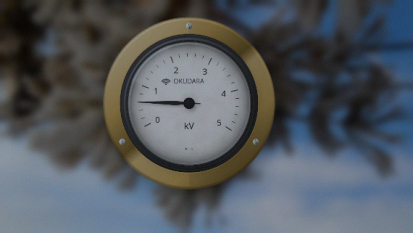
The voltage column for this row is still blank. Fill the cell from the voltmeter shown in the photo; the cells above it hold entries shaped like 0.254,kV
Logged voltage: 0.6,kV
